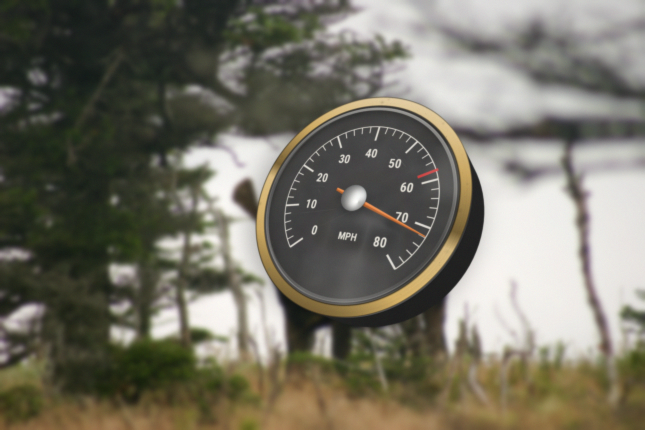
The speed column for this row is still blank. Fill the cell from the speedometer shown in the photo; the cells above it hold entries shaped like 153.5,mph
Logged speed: 72,mph
